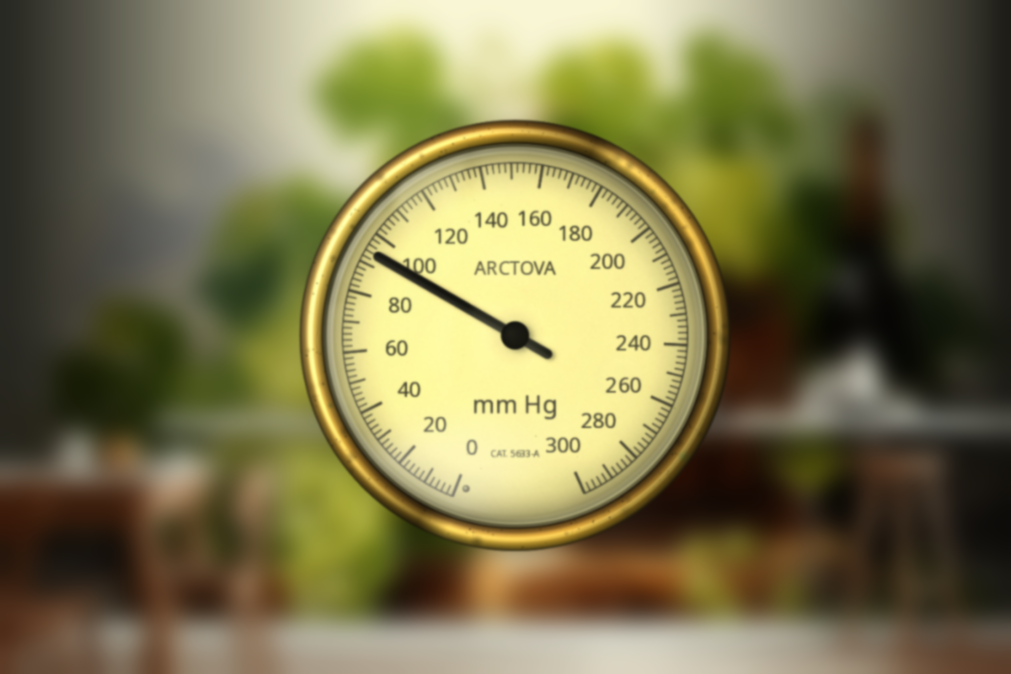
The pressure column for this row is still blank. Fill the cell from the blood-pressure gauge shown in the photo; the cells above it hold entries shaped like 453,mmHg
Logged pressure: 94,mmHg
